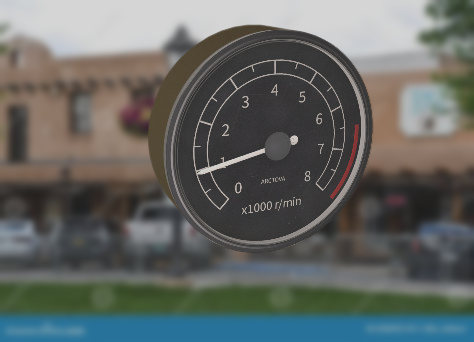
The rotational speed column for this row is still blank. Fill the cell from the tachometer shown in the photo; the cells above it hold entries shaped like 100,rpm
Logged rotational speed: 1000,rpm
